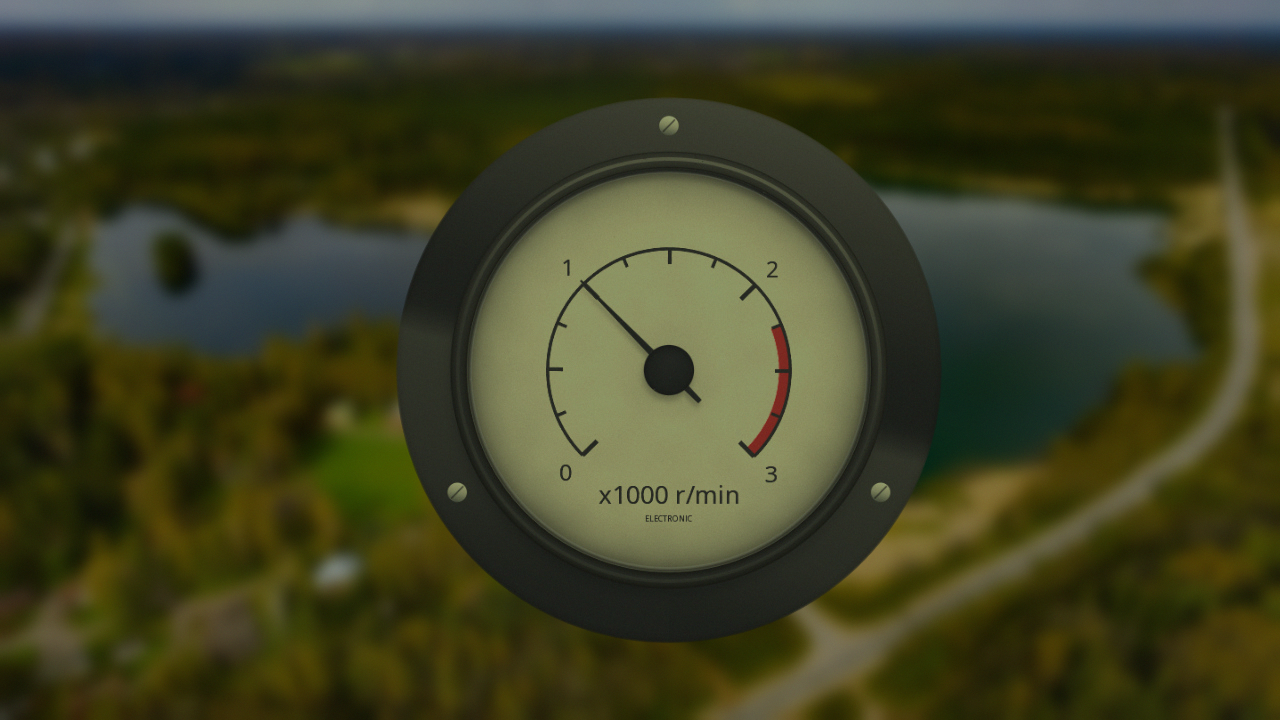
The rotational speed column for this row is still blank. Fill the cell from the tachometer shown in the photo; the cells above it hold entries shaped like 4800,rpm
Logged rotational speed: 1000,rpm
